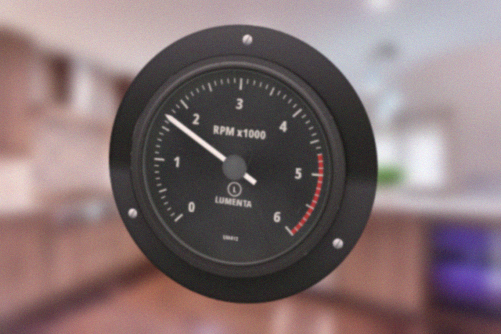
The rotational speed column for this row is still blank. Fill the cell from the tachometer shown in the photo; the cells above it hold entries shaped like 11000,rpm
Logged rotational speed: 1700,rpm
